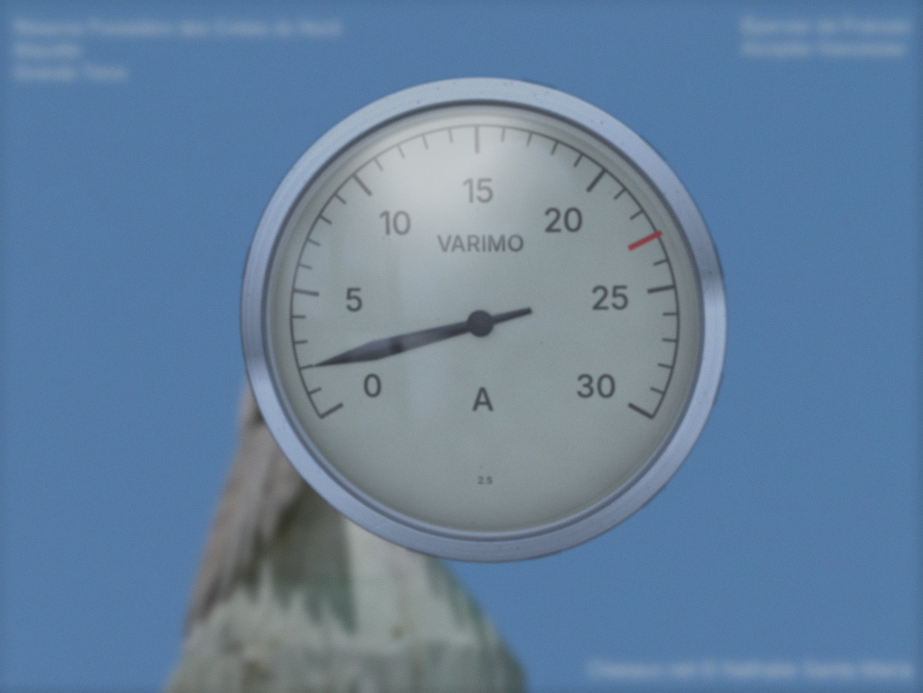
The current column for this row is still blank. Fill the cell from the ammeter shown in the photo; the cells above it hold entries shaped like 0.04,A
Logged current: 2,A
